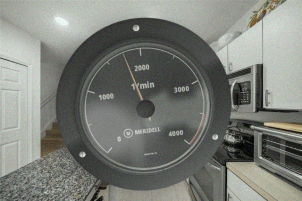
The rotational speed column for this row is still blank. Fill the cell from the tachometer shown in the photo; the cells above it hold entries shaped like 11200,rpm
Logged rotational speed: 1750,rpm
